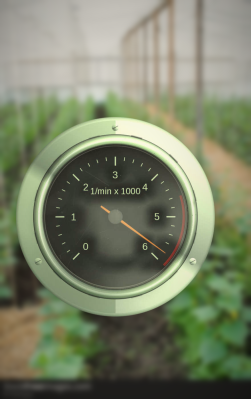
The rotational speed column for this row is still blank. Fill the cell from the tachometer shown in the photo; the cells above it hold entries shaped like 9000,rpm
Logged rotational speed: 5800,rpm
